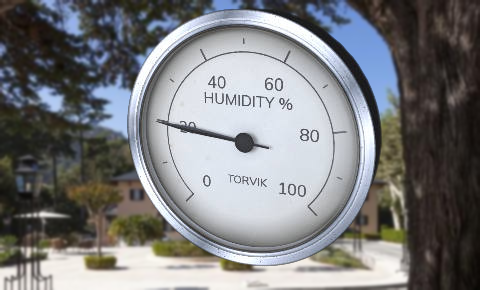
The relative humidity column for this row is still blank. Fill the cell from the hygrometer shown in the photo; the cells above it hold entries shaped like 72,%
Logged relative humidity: 20,%
